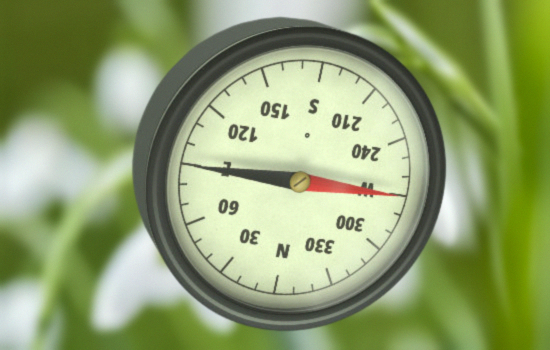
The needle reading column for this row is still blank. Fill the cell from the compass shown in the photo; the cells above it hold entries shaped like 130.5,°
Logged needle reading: 270,°
